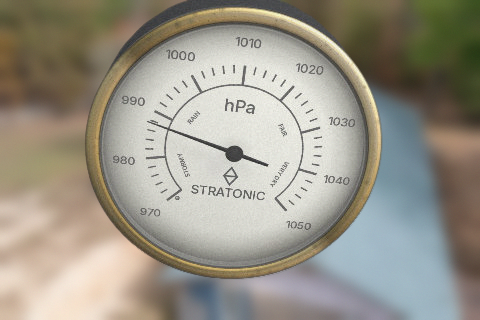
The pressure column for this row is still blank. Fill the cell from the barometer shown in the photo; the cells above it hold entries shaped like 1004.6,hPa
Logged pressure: 988,hPa
